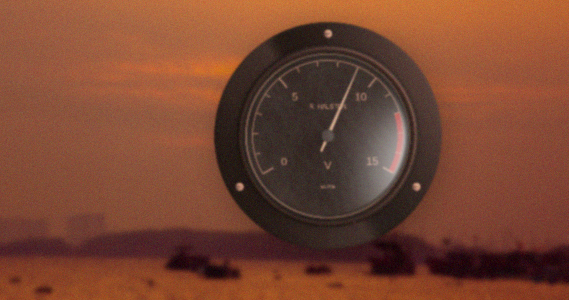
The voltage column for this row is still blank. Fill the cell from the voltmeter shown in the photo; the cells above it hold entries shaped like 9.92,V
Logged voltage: 9,V
